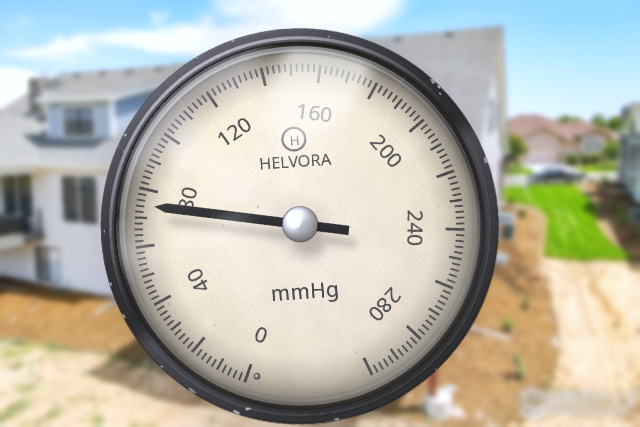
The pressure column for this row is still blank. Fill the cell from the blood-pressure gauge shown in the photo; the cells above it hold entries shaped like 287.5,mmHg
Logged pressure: 74,mmHg
